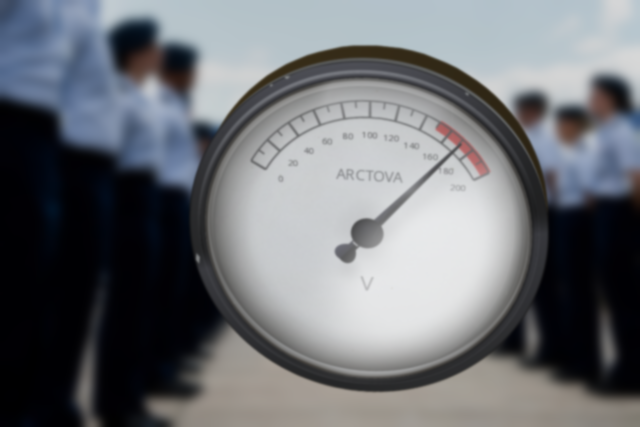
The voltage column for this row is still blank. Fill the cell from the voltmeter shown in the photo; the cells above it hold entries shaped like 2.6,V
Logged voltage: 170,V
